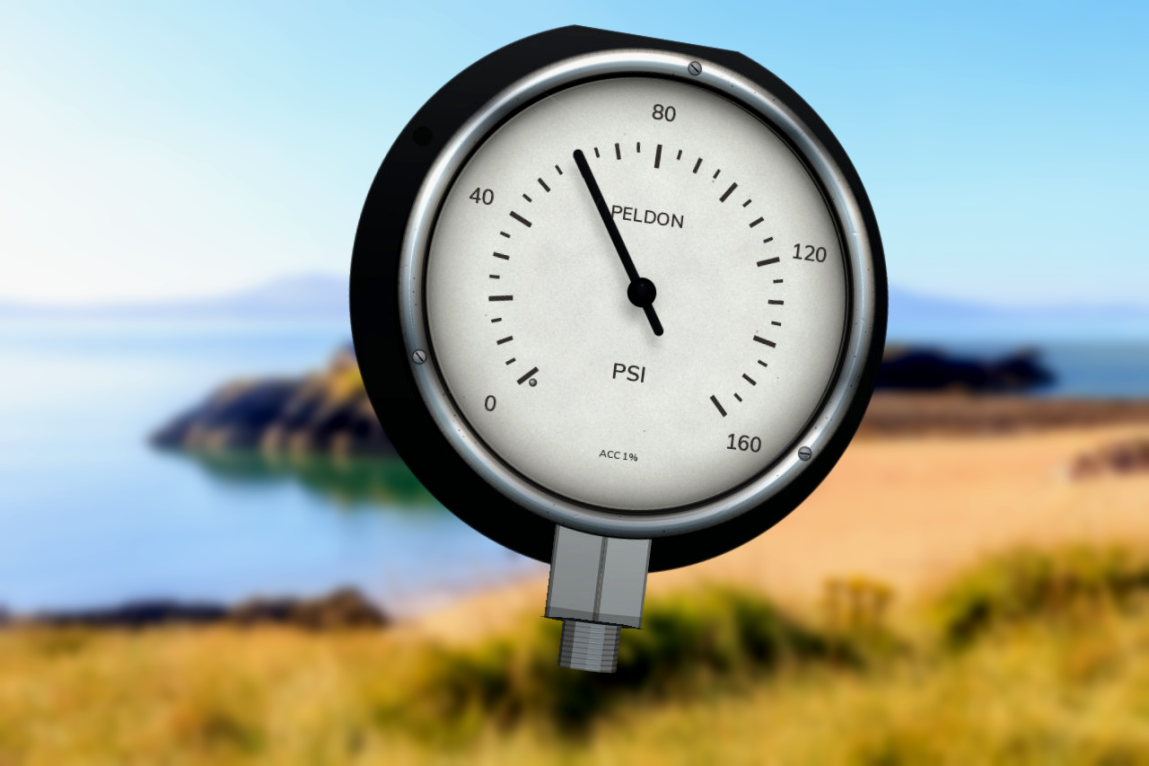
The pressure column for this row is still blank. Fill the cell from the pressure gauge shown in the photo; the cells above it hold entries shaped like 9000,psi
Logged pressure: 60,psi
